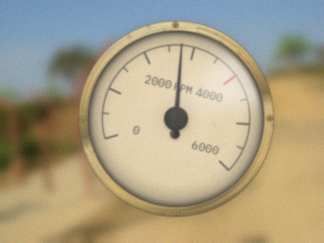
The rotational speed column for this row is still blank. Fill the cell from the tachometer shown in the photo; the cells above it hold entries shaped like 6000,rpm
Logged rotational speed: 2750,rpm
